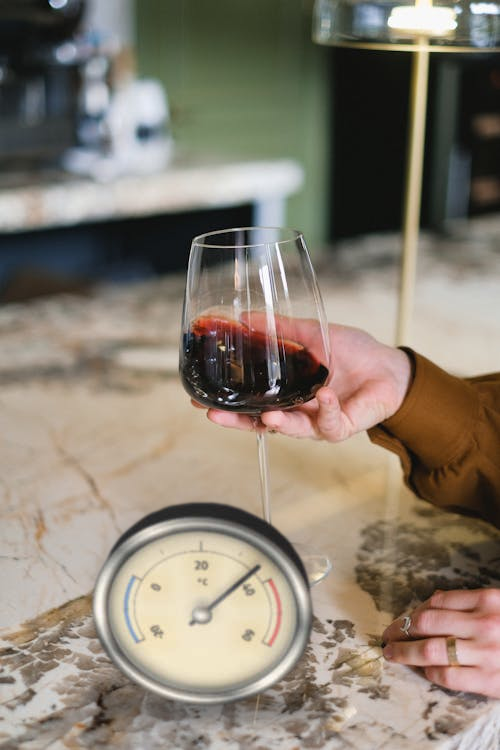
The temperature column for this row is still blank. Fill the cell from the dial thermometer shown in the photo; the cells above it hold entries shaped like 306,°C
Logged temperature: 35,°C
